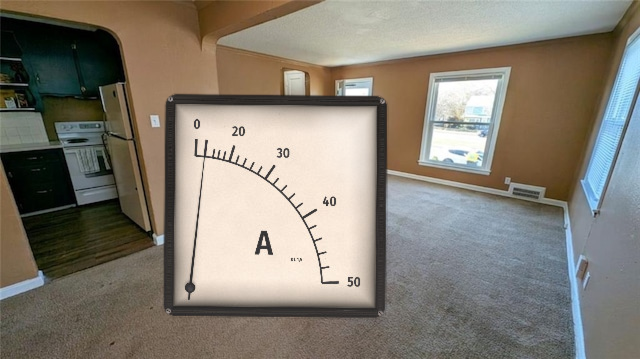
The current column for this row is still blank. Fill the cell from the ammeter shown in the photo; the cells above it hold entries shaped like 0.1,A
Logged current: 10,A
